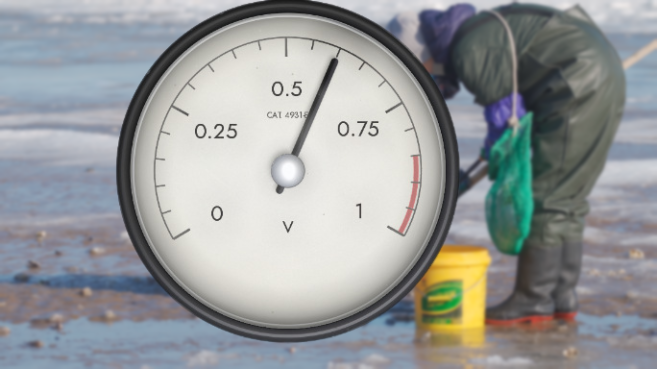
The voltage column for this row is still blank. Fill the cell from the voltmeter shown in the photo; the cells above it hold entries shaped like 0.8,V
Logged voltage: 0.6,V
